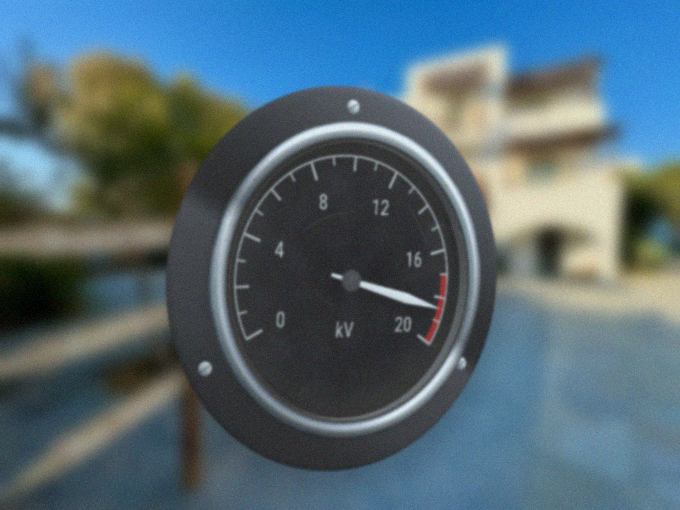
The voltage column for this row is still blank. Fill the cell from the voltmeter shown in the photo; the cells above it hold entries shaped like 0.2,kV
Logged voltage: 18.5,kV
